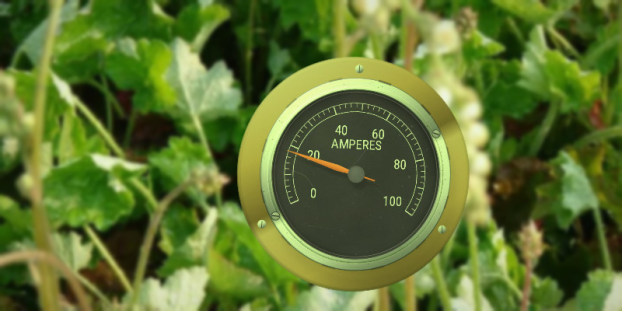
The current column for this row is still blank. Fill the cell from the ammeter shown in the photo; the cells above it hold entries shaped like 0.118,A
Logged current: 18,A
